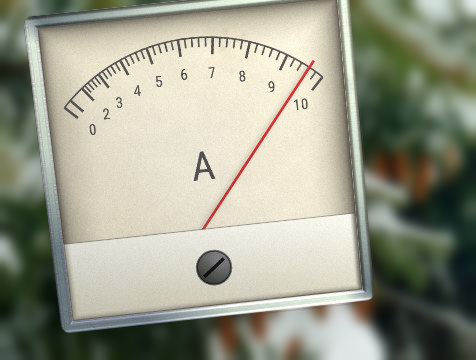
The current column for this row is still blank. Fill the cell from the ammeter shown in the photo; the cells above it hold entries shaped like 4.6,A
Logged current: 9.6,A
